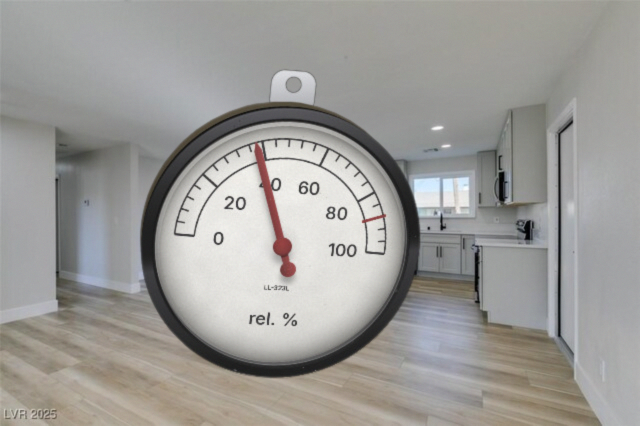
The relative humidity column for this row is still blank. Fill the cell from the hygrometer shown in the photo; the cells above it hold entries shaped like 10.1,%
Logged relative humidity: 38,%
